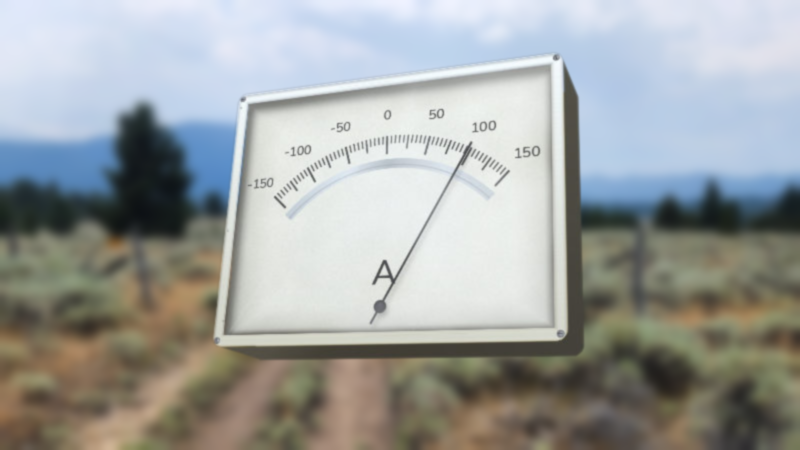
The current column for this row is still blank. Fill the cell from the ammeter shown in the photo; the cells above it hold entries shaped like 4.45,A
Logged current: 100,A
